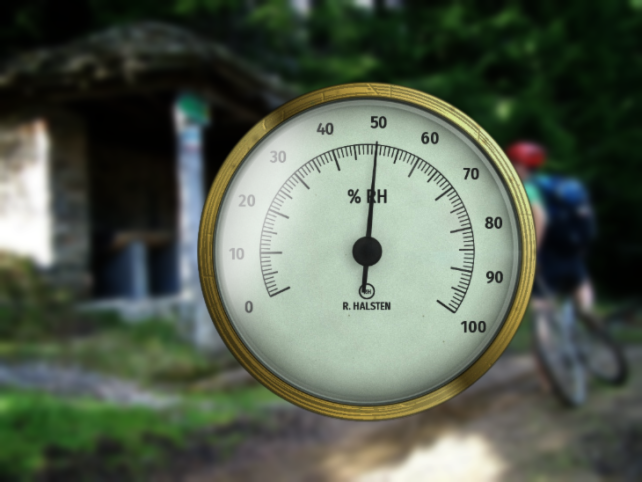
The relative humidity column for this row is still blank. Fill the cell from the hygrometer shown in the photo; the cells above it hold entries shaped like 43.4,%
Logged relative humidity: 50,%
